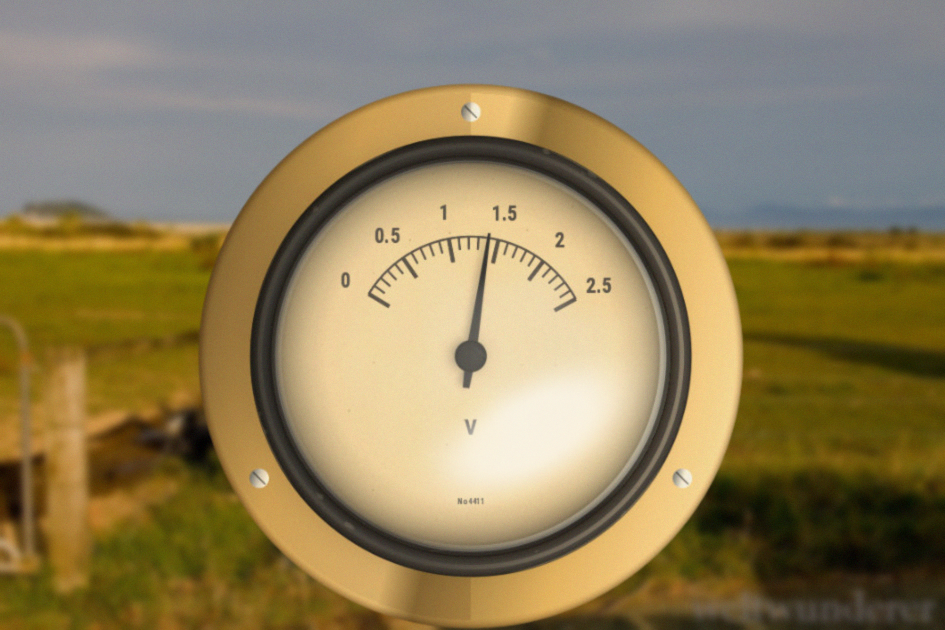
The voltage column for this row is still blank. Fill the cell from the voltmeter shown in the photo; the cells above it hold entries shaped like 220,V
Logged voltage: 1.4,V
